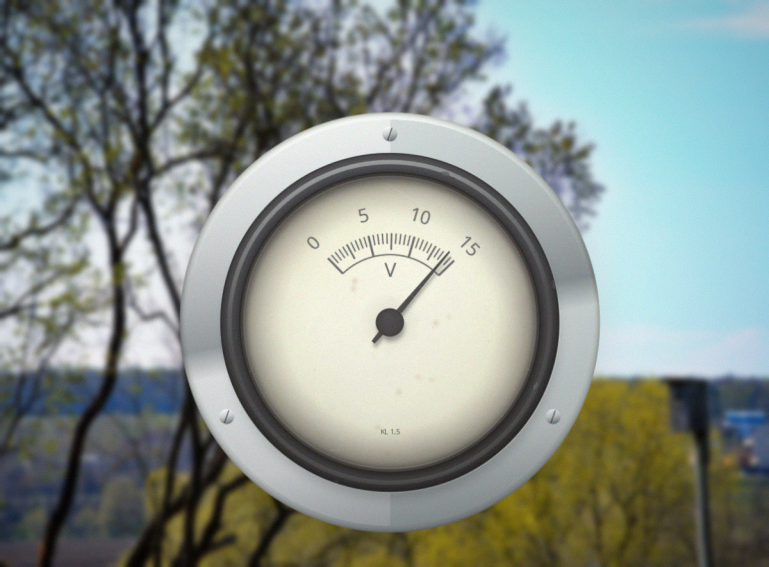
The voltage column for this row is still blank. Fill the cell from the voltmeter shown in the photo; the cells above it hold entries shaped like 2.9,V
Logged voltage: 14,V
